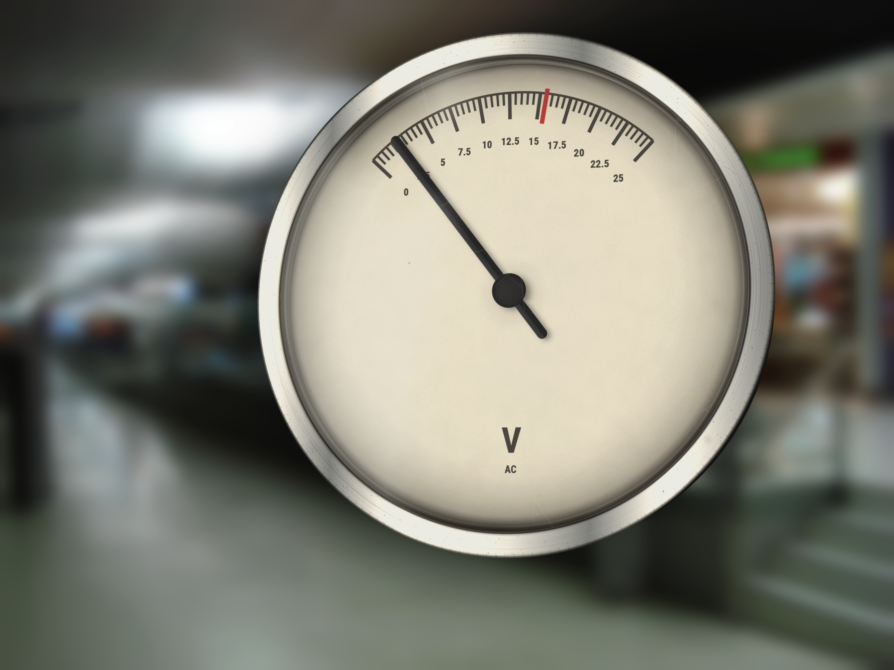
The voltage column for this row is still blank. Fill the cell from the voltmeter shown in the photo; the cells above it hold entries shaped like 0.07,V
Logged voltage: 2.5,V
